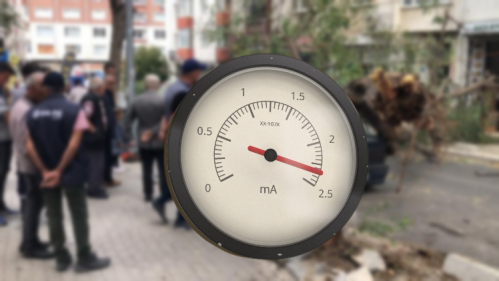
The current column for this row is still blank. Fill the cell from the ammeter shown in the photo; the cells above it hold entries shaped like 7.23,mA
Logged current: 2.35,mA
